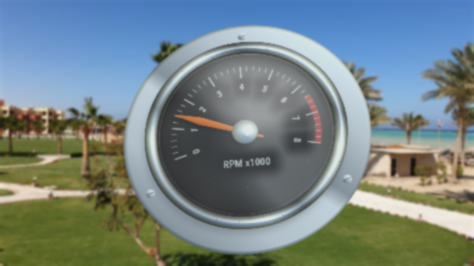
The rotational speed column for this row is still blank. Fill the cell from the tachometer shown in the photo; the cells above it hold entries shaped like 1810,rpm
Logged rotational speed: 1400,rpm
